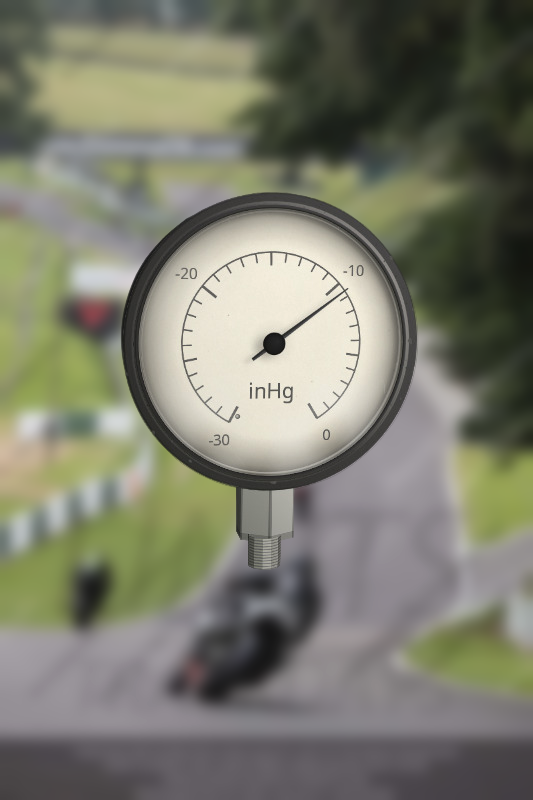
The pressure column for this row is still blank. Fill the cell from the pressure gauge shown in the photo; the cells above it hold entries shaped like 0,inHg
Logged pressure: -9.5,inHg
